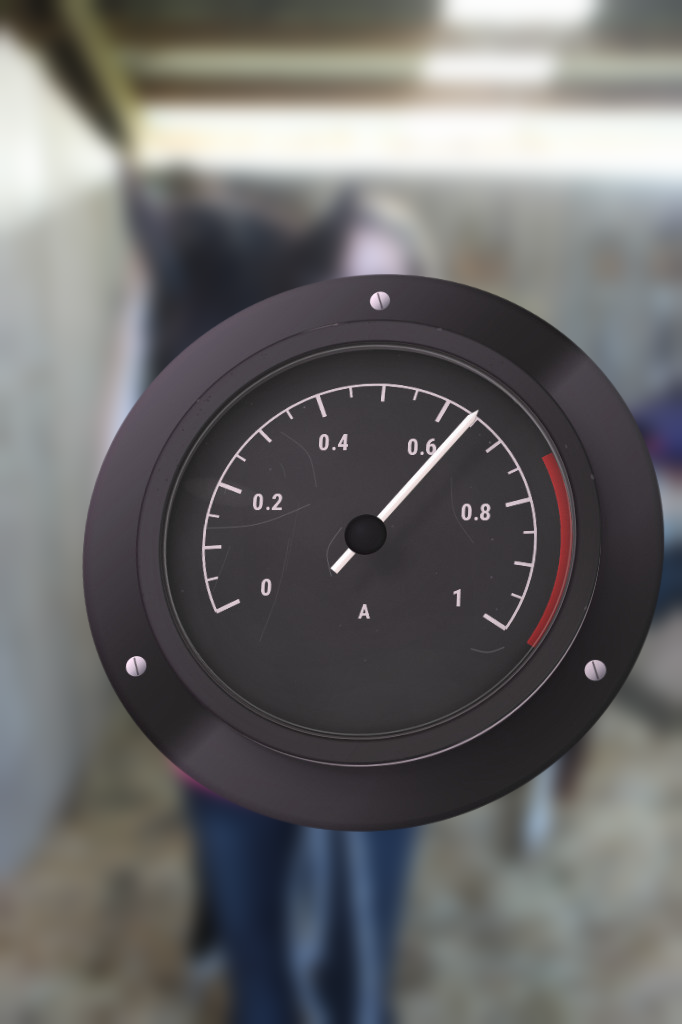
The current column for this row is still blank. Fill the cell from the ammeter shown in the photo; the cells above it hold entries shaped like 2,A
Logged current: 0.65,A
